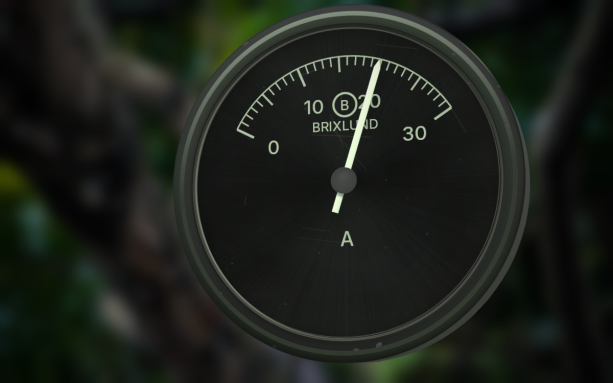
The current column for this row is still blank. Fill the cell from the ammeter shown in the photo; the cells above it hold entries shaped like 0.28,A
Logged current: 20,A
